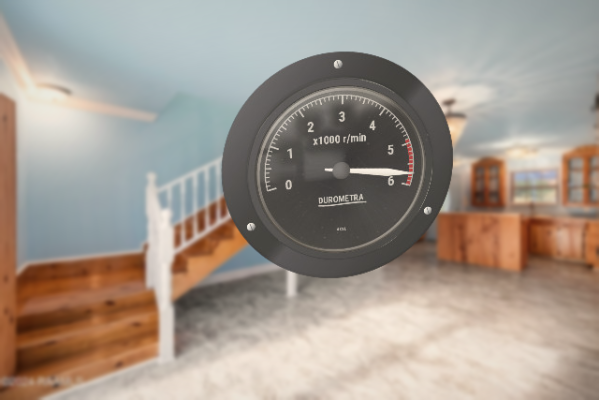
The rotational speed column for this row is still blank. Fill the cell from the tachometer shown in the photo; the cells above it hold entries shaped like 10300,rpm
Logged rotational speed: 5700,rpm
